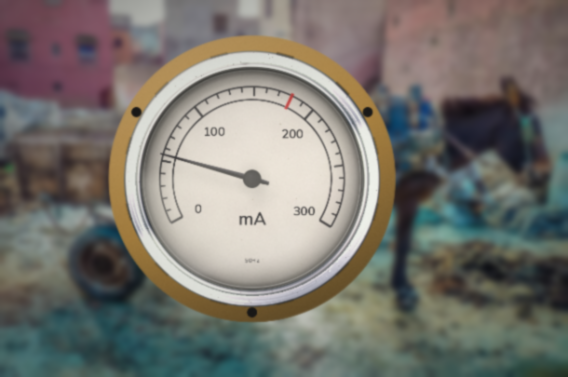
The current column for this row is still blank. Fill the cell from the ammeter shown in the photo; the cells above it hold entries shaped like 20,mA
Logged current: 55,mA
